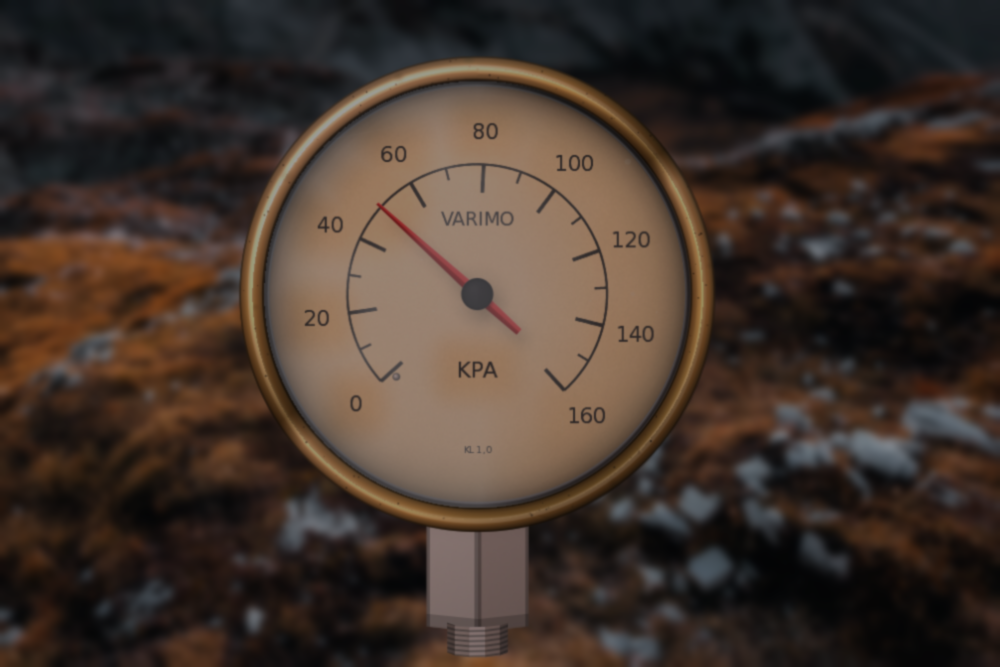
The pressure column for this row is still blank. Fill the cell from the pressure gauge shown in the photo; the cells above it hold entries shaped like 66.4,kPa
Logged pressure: 50,kPa
